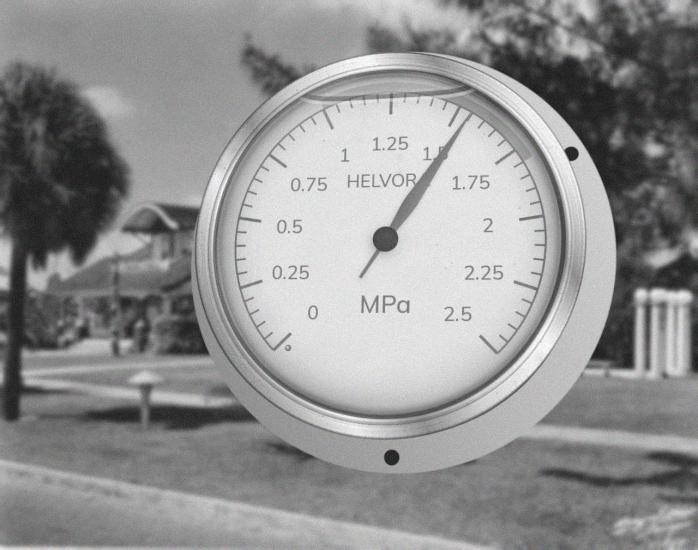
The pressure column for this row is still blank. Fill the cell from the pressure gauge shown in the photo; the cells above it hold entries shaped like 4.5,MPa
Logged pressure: 1.55,MPa
